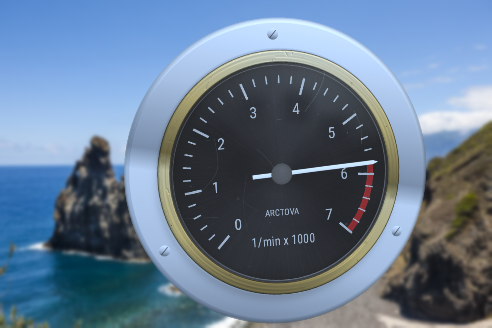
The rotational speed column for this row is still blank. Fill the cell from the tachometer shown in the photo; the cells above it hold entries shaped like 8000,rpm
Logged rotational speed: 5800,rpm
